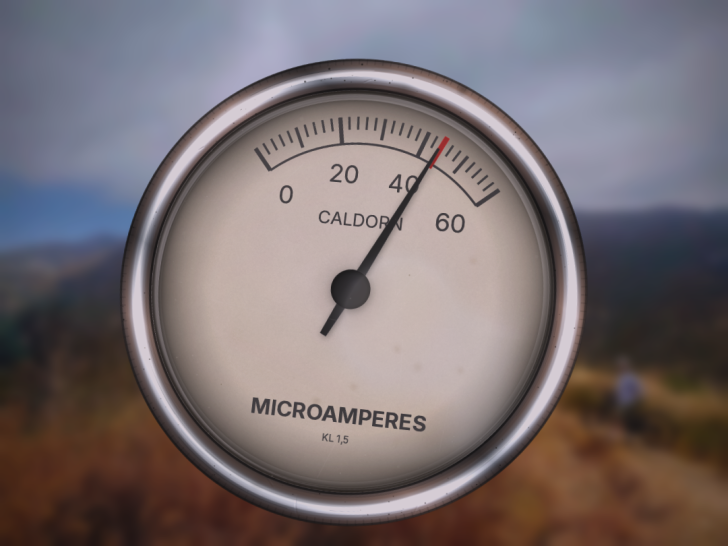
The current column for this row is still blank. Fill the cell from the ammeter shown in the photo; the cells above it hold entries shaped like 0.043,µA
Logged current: 44,µA
